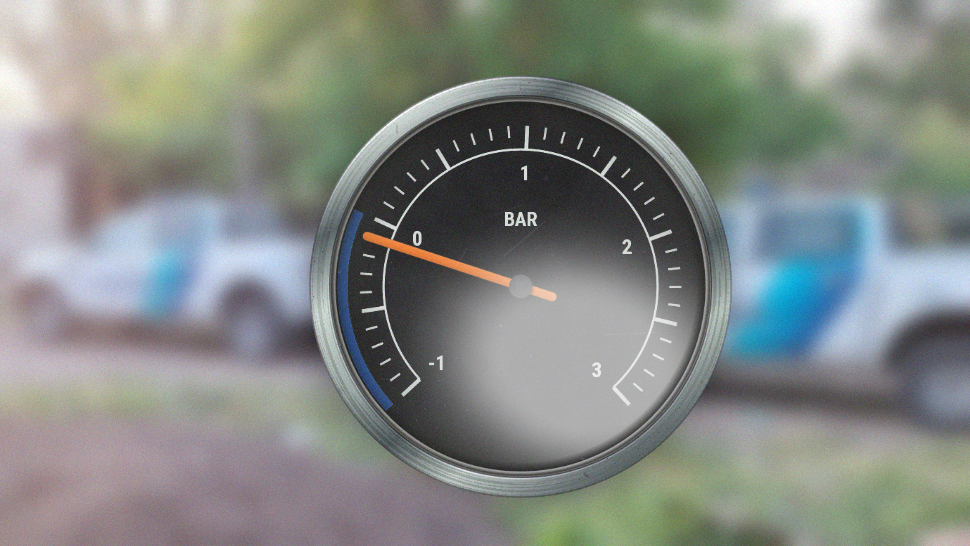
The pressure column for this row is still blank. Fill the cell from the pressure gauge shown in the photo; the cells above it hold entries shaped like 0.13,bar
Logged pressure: -0.1,bar
